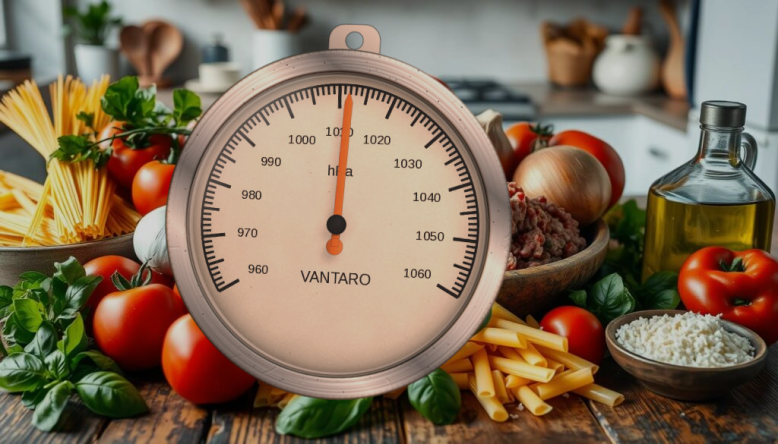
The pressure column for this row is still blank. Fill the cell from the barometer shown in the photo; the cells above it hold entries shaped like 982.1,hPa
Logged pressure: 1012,hPa
